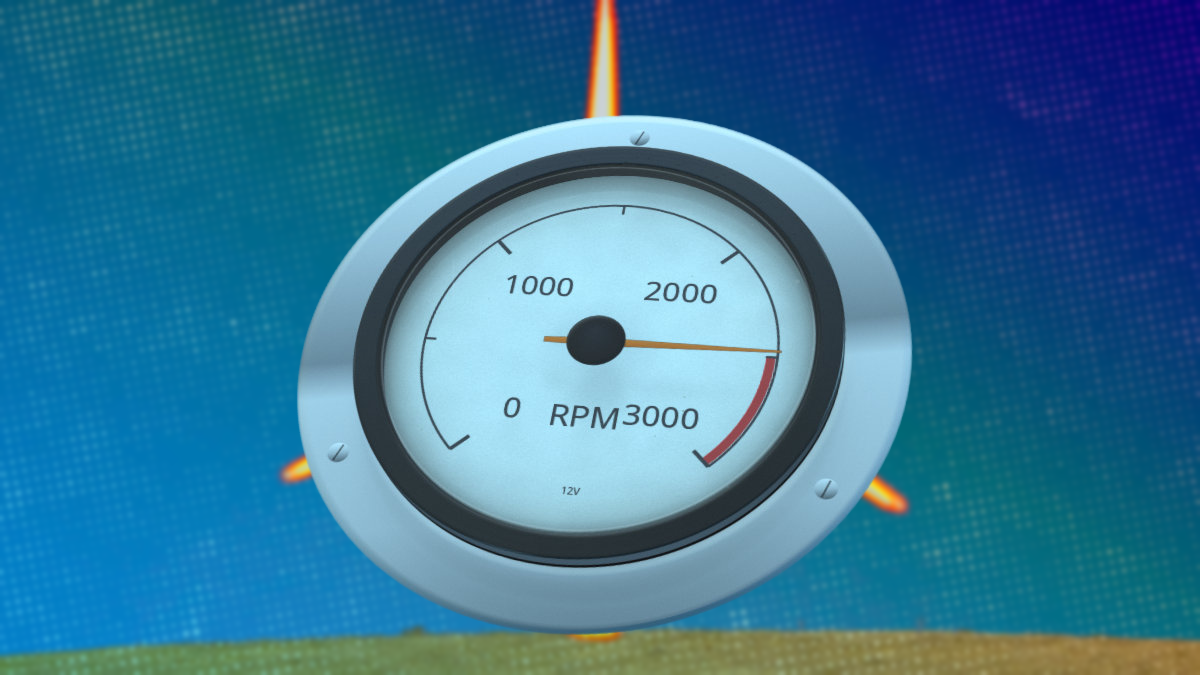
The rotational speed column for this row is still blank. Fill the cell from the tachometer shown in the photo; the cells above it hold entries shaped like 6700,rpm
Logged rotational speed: 2500,rpm
